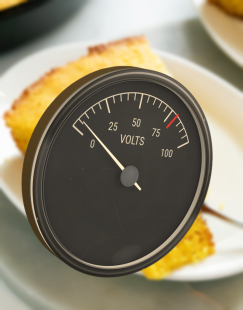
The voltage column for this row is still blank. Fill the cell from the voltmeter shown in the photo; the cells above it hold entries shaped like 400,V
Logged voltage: 5,V
